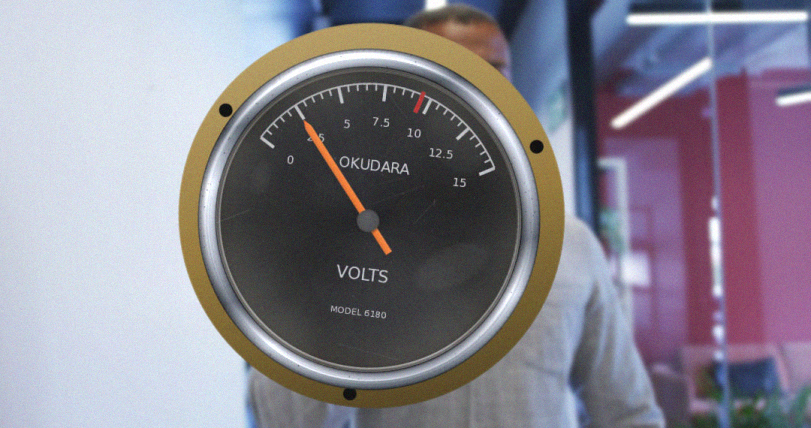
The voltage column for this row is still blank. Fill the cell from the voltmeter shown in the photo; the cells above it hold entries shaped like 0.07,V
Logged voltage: 2.5,V
